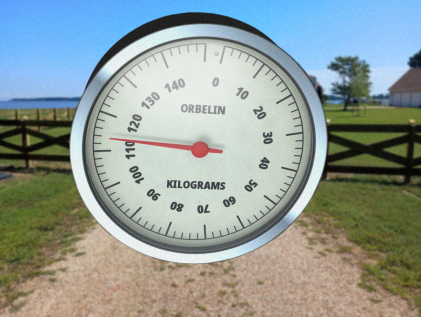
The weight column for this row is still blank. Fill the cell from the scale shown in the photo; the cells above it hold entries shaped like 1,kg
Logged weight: 114,kg
